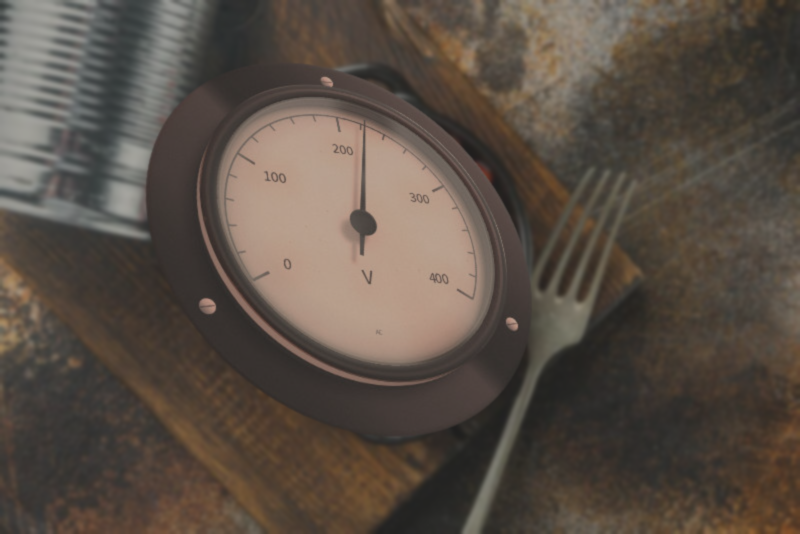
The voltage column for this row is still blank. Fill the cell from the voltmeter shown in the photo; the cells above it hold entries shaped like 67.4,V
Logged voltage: 220,V
